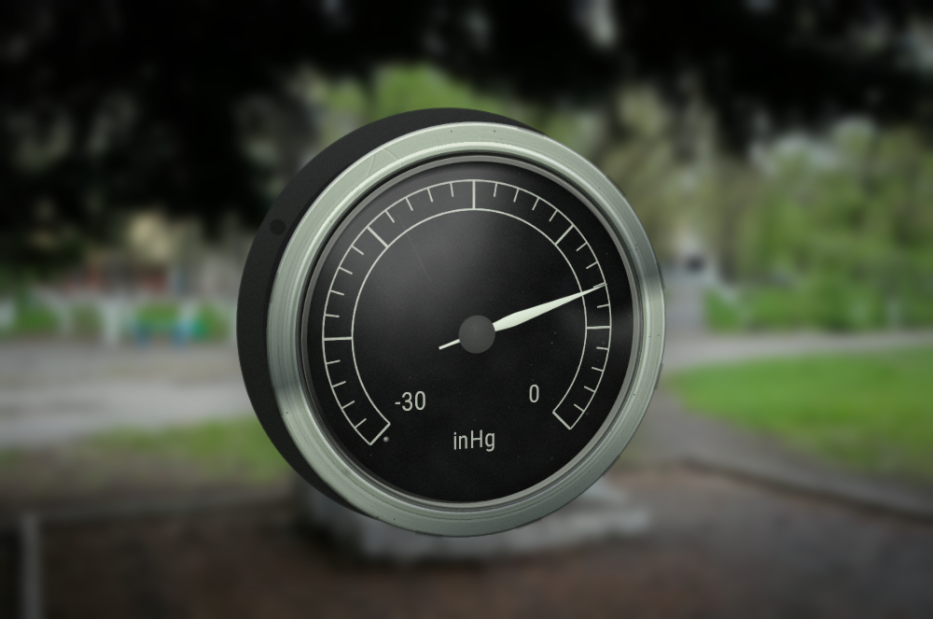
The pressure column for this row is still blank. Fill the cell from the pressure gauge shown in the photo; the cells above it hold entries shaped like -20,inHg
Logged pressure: -7,inHg
